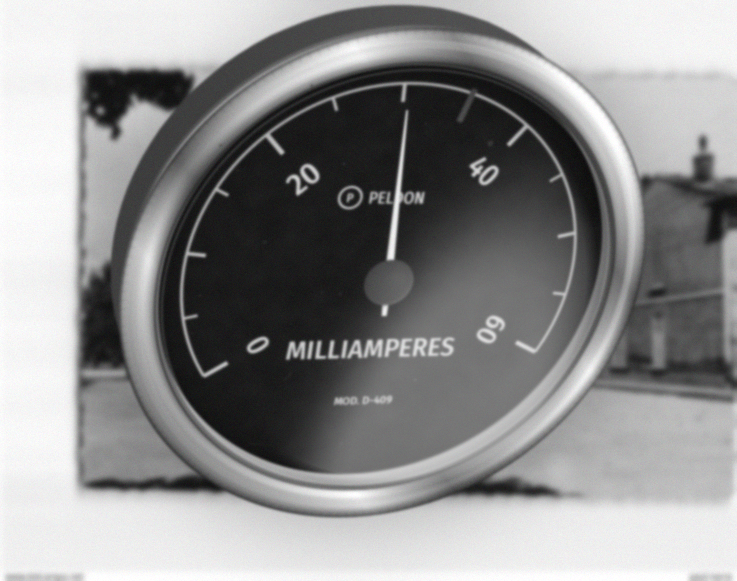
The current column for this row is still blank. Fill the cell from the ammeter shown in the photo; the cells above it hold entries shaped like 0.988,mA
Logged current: 30,mA
